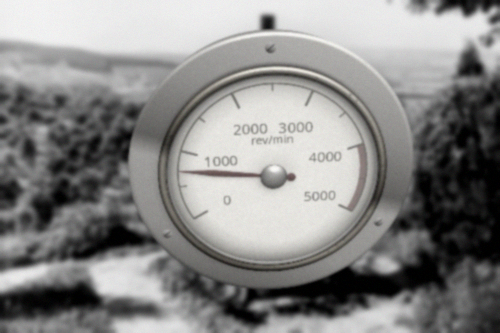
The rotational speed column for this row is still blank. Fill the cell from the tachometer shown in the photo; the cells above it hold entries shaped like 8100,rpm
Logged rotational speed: 750,rpm
